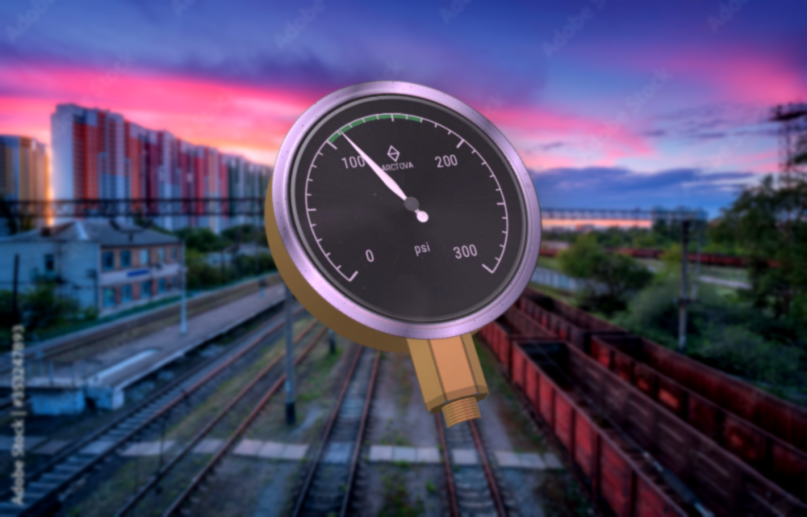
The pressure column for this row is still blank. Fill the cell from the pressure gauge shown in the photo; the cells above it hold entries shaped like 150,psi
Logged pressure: 110,psi
